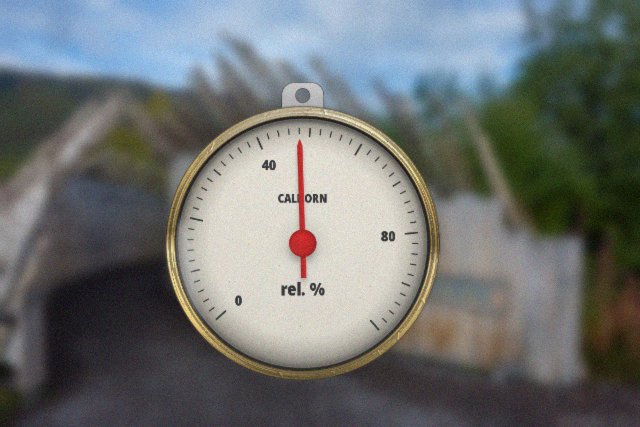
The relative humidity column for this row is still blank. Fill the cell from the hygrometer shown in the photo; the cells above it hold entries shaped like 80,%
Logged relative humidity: 48,%
